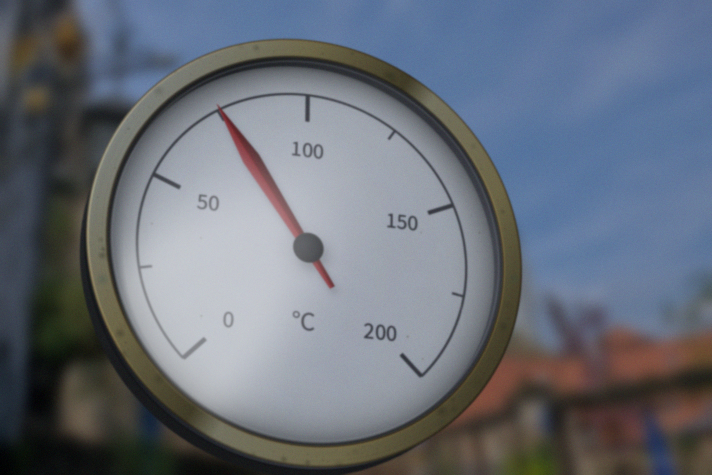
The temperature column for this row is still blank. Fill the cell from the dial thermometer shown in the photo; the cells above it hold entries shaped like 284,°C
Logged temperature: 75,°C
